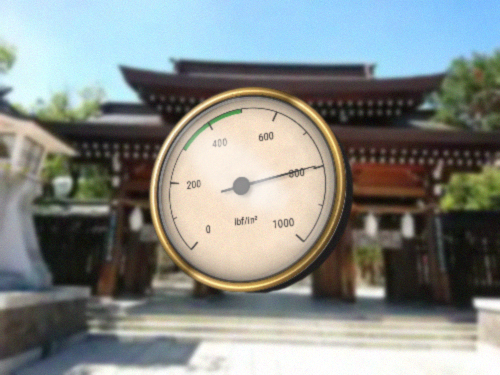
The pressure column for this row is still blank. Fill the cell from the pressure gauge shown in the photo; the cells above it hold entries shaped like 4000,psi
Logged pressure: 800,psi
